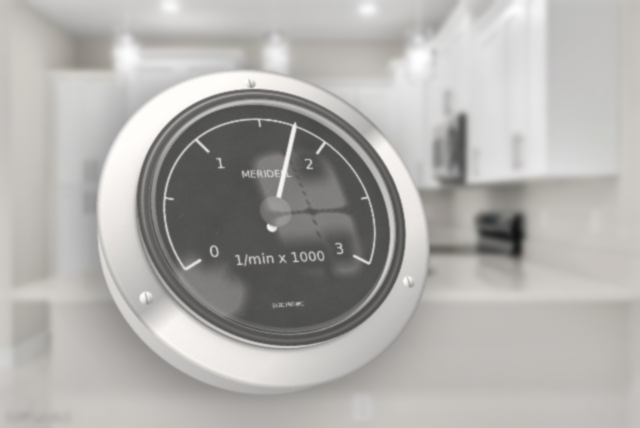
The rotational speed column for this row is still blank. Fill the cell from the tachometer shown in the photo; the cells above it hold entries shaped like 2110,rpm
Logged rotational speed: 1750,rpm
